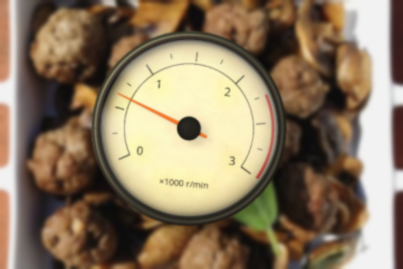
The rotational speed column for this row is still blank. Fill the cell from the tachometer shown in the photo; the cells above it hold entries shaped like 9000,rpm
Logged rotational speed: 625,rpm
